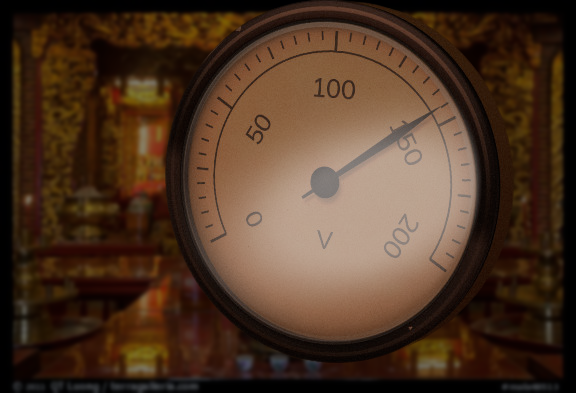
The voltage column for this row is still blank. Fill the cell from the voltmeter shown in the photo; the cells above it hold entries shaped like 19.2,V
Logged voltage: 145,V
